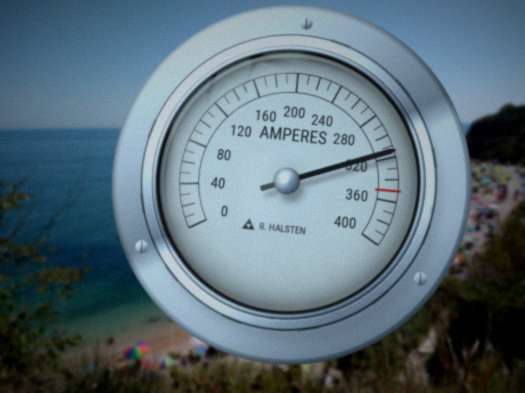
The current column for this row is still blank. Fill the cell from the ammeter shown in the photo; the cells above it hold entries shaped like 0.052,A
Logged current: 315,A
